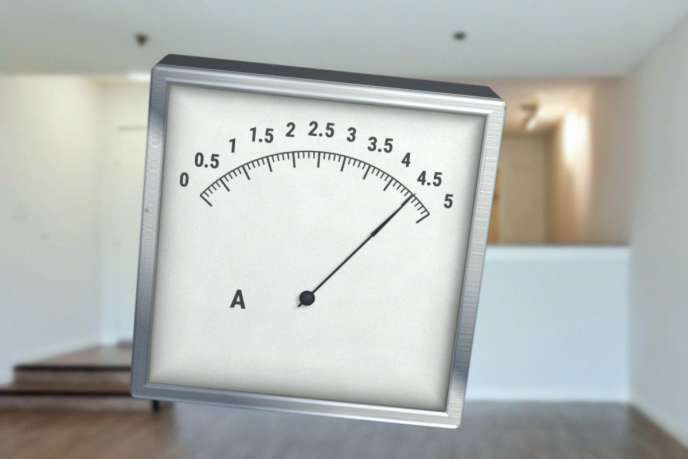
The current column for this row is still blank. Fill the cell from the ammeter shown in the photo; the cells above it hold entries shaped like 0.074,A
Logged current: 4.5,A
